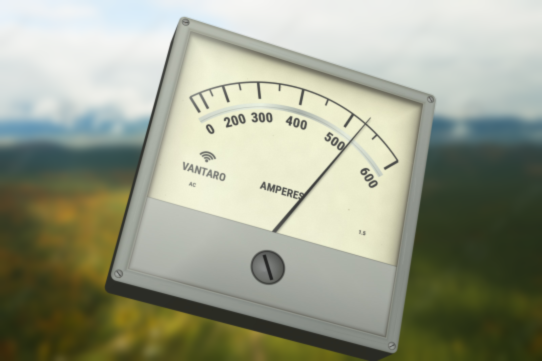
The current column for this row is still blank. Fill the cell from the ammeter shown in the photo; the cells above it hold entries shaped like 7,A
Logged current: 525,A
